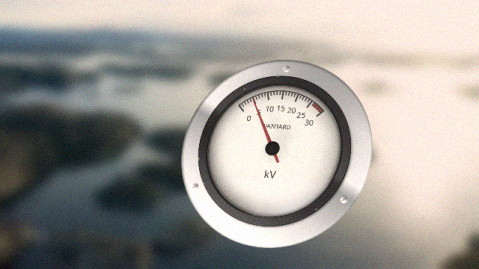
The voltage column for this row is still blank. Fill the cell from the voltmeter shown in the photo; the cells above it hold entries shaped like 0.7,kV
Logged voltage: 5,kV
